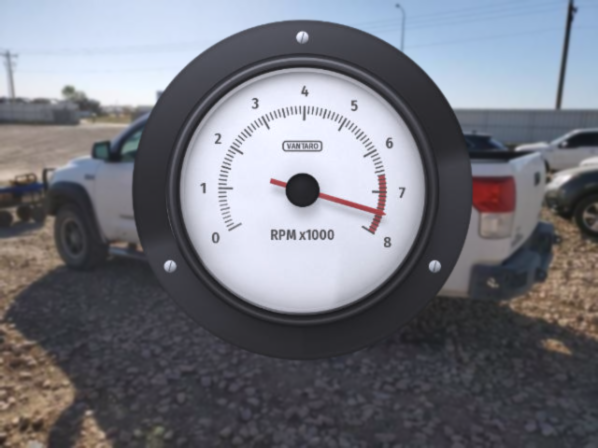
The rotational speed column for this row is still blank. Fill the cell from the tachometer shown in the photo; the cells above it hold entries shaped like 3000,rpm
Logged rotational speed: 7500,rpm
